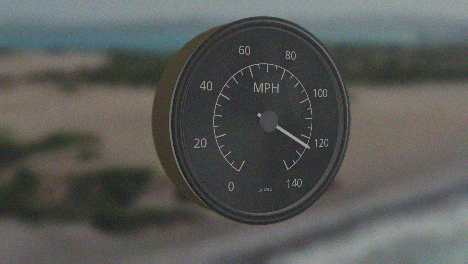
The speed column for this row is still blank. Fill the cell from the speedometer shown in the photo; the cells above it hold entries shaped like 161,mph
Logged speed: 125,mph
